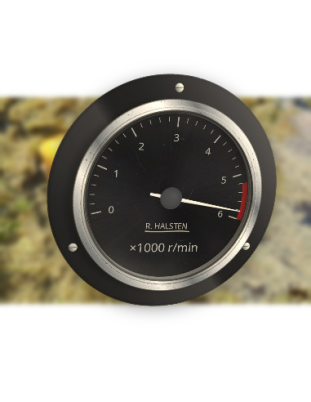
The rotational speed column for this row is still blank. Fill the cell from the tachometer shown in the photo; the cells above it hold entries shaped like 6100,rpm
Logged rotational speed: 5800,rpm
